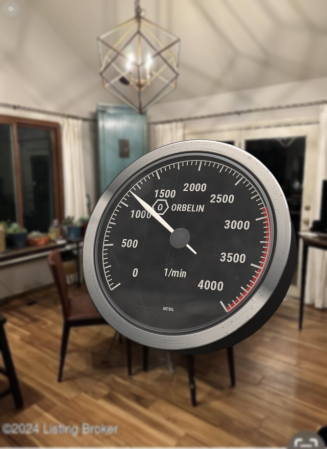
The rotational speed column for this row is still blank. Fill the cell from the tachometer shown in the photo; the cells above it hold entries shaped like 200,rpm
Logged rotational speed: 1150,rpm
